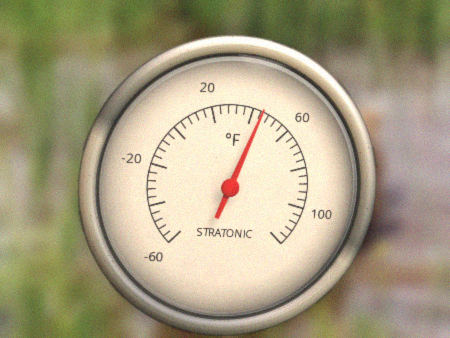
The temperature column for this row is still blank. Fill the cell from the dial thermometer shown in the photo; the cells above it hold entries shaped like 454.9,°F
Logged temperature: 44,°F
